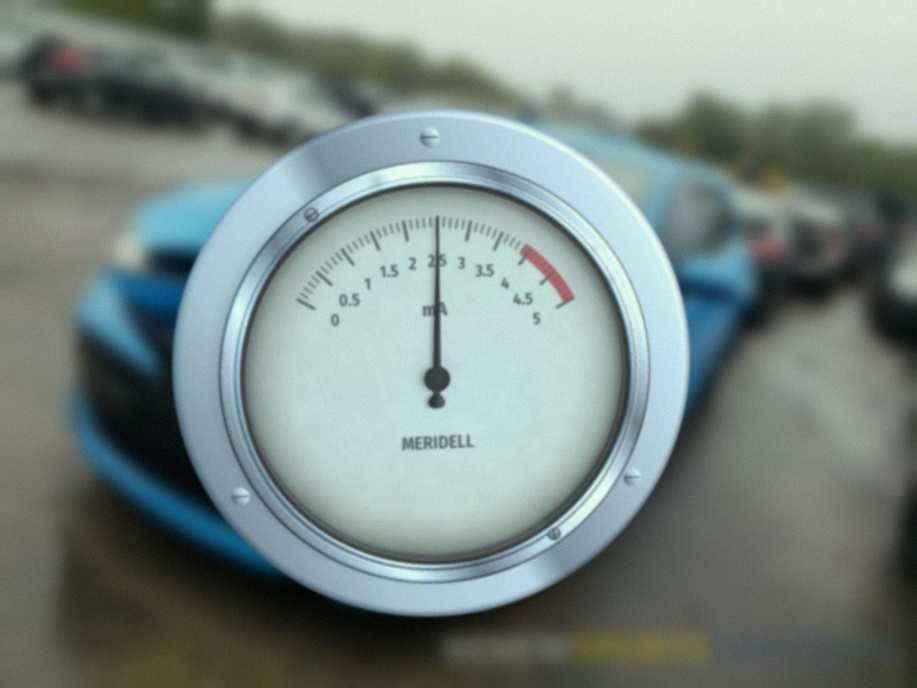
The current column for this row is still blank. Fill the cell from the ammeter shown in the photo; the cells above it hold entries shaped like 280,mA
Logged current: 2.5,mA
